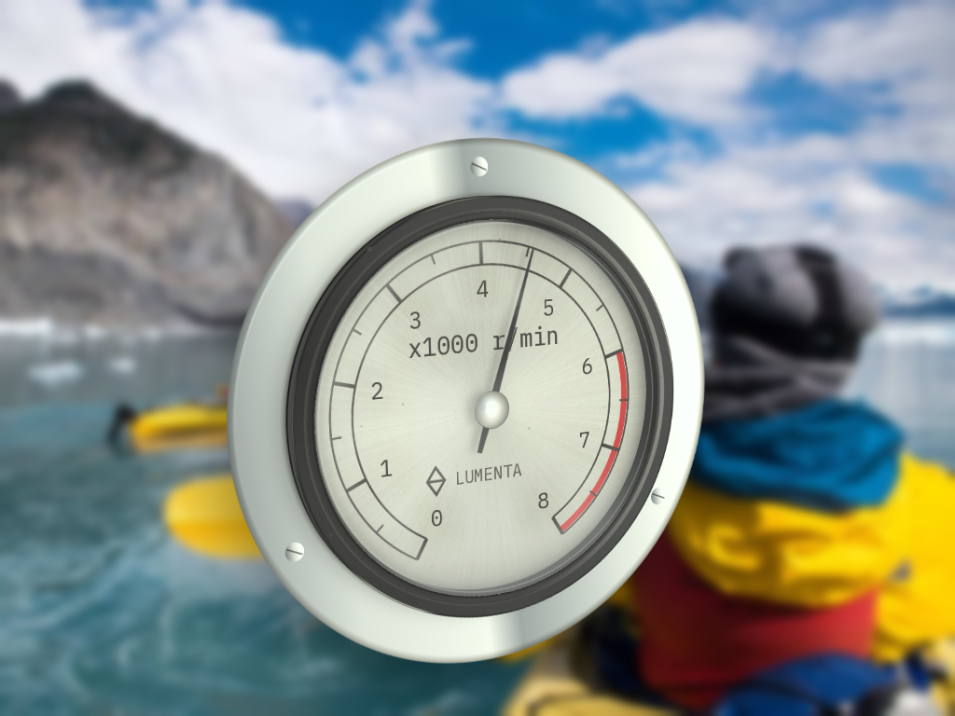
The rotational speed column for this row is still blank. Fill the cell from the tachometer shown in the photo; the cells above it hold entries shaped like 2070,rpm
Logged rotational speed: 4500,rpm
